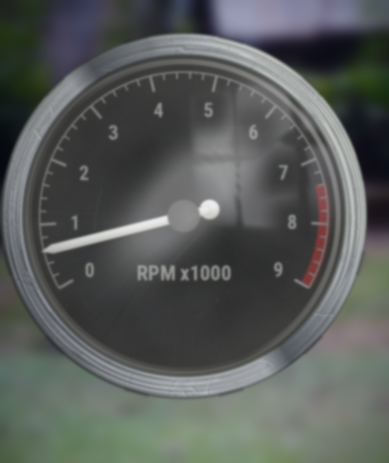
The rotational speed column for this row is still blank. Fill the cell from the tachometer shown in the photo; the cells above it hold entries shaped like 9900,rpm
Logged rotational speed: 600,rpm
